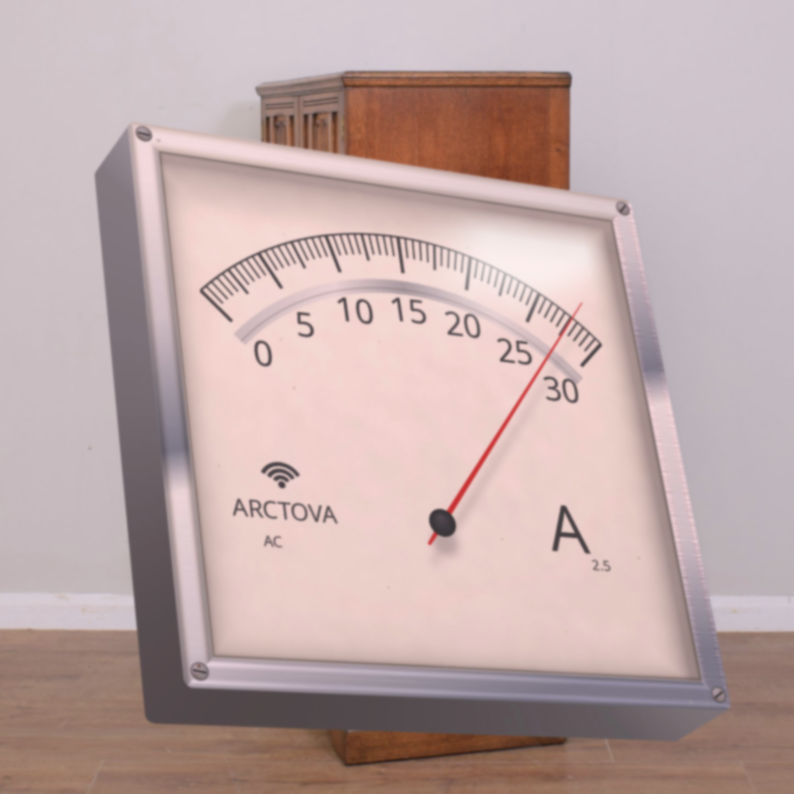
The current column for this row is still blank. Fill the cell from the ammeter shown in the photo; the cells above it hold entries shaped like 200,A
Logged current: 27.5,A
